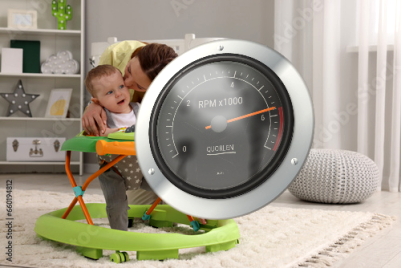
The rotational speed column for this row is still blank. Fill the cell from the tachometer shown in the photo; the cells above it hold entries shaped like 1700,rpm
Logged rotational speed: 5800,rpm
